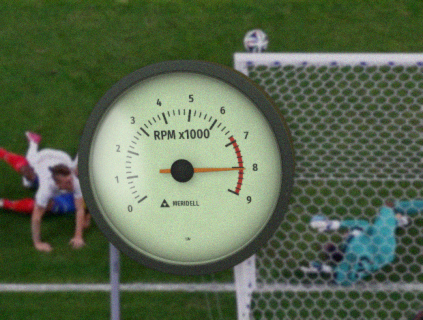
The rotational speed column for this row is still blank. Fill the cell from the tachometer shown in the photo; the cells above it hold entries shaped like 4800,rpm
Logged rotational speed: 8000,rpm
